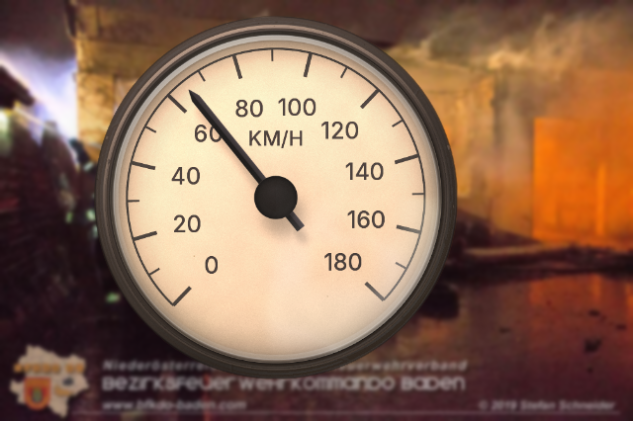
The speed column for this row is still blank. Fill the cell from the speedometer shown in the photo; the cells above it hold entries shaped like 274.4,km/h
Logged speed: 65,km/h
